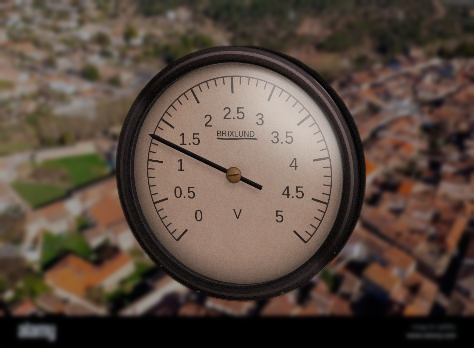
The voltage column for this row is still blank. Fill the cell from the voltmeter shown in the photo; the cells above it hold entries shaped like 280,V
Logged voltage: 1.3,V
